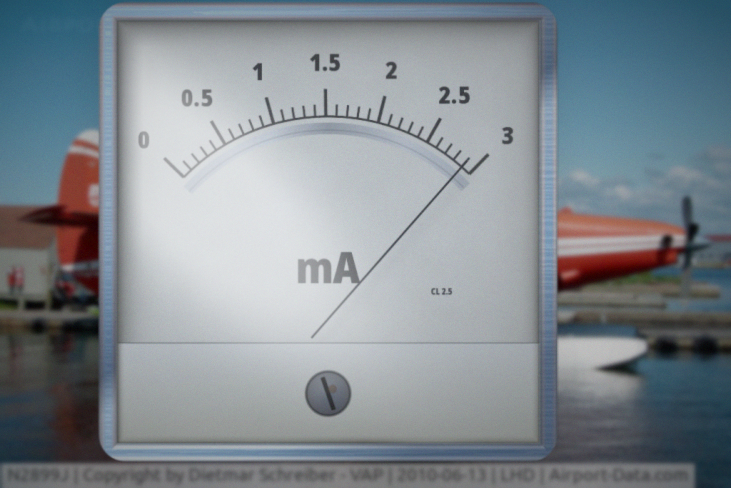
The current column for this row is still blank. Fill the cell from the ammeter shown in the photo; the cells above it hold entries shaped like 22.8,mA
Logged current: 2.9,mA
